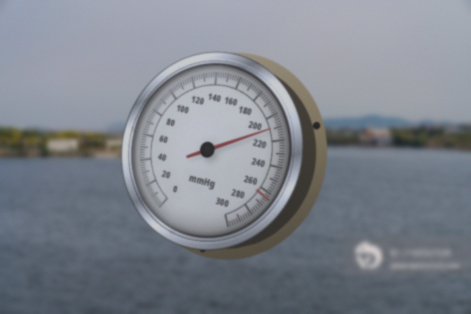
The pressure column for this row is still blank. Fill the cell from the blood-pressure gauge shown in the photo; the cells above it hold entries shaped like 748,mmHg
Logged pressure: 210,mmHg
